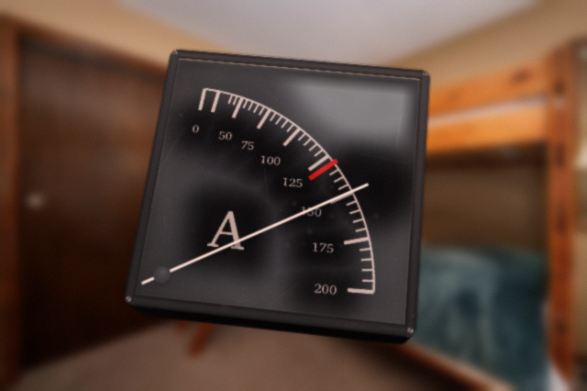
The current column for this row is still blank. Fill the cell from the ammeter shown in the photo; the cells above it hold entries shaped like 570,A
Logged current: 150,A
